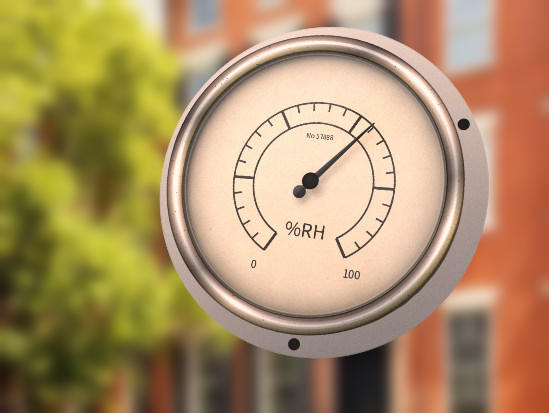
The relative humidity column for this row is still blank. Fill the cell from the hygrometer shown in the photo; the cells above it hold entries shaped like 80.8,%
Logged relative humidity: 64,%
